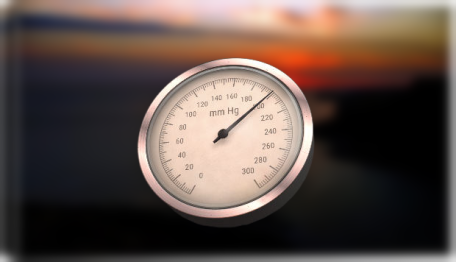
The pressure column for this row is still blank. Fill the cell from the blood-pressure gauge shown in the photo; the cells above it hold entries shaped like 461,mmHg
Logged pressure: 200,mmHg
